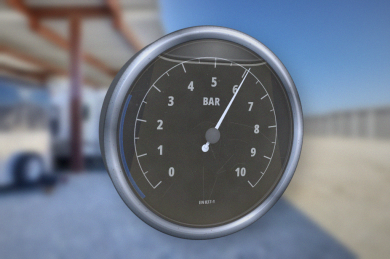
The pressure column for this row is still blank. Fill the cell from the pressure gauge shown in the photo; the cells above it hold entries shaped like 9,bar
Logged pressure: 6,bar
